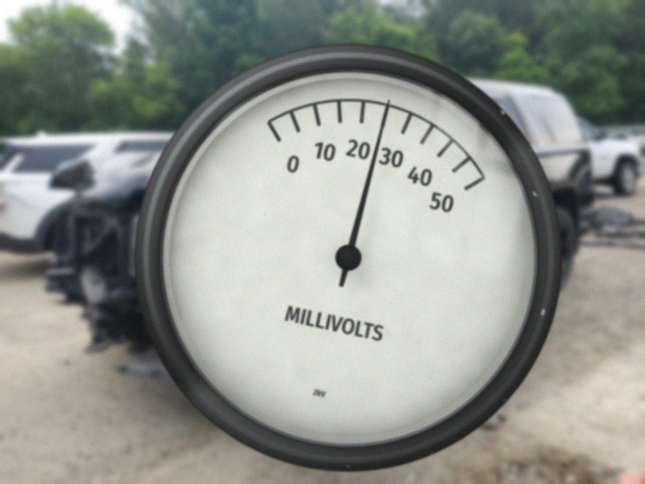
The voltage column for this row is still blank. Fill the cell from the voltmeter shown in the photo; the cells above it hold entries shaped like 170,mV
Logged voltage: 25,mV
